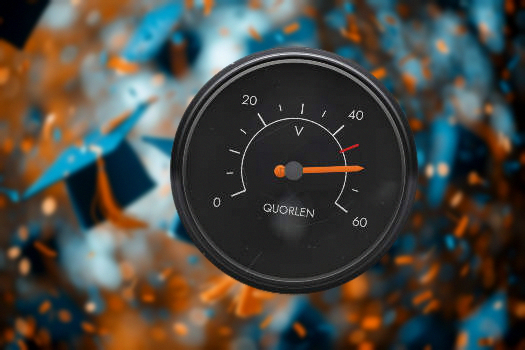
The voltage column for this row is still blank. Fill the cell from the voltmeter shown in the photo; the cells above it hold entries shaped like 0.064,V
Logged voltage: 50,V
